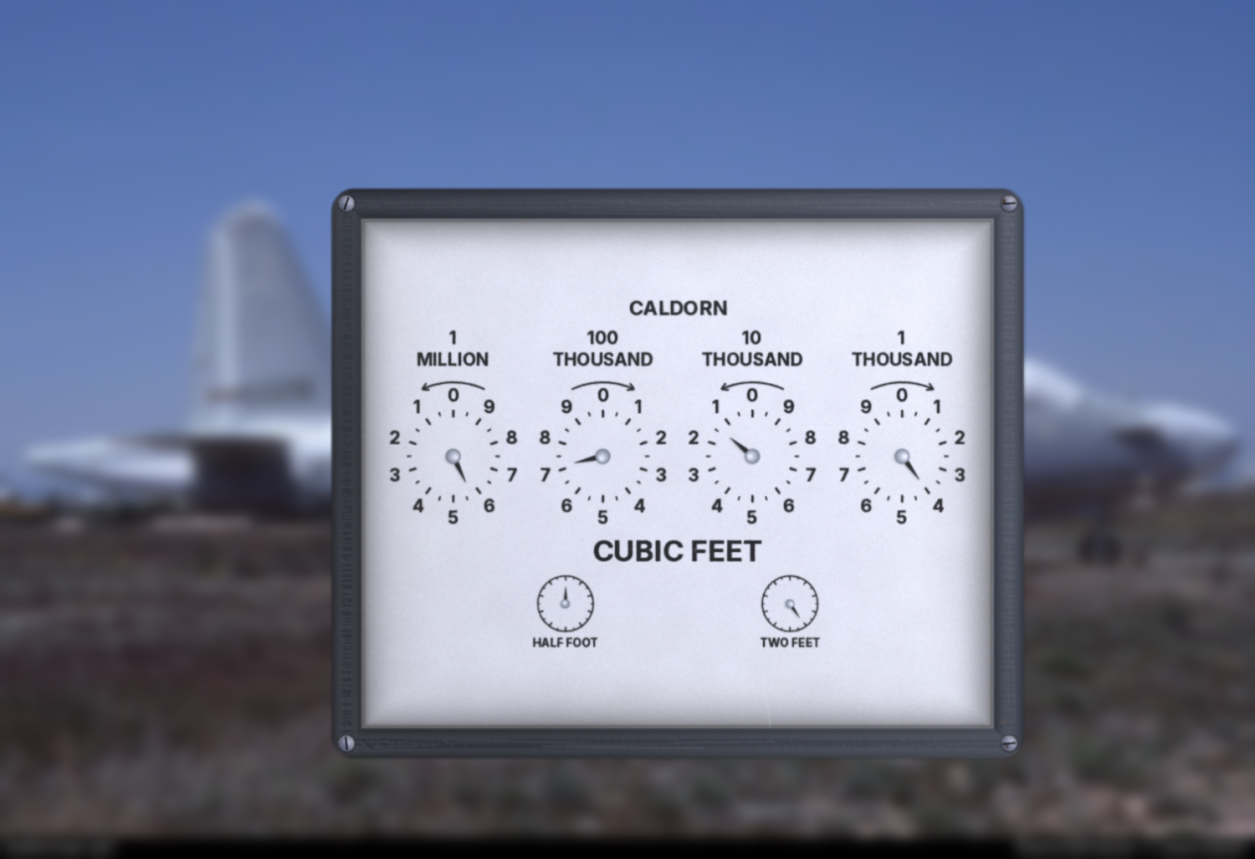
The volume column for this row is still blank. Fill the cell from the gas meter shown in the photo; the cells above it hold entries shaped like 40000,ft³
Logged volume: 571400,ft³
